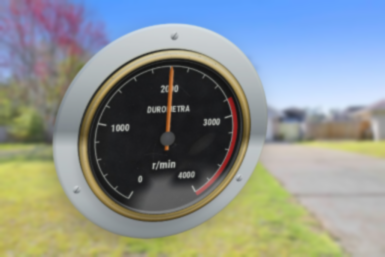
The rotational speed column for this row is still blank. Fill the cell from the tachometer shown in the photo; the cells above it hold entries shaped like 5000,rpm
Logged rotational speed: 2000,rpm
